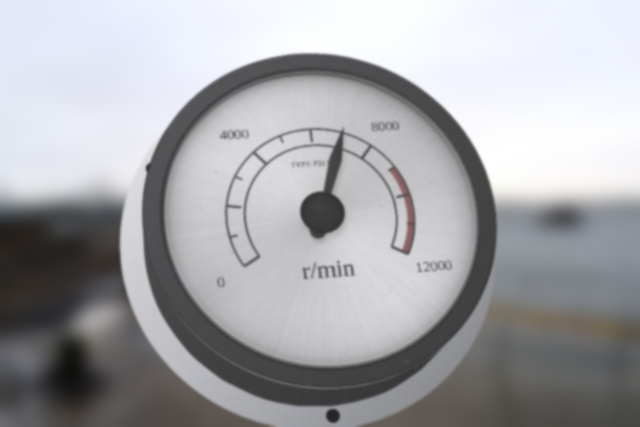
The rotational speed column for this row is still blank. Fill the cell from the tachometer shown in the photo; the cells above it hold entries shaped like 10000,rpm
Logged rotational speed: 7000,rpm
